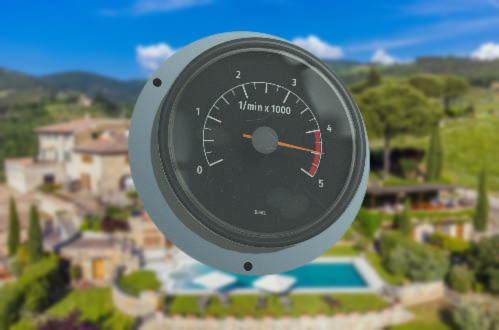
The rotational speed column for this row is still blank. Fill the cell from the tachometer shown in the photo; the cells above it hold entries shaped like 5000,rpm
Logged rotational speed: 4500,rpm
